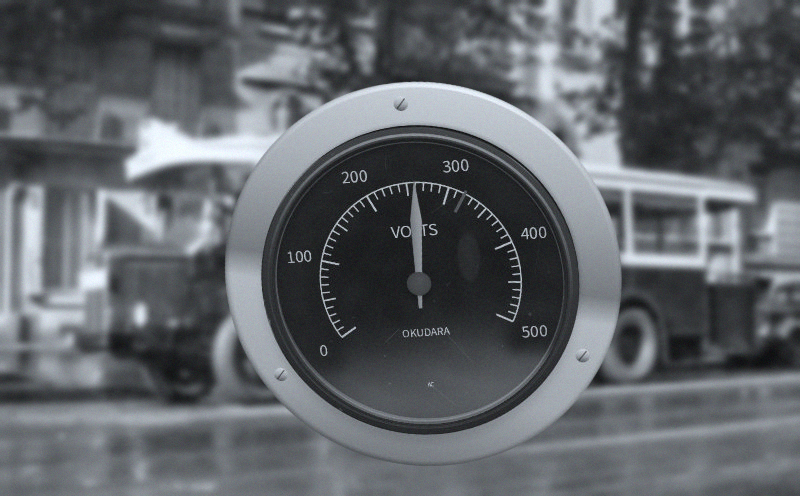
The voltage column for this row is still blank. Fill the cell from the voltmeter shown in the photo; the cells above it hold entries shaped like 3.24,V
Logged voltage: 260,V
